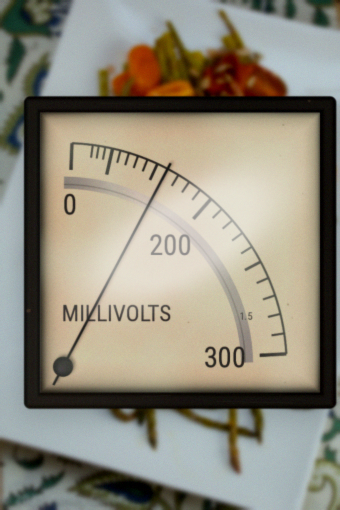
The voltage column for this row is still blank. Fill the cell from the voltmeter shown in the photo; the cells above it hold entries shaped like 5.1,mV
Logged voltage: 160,mV
